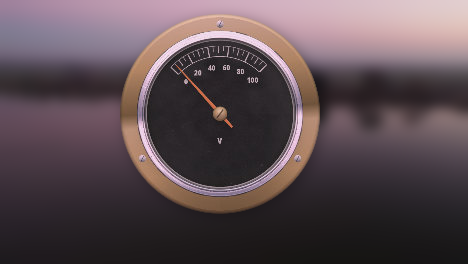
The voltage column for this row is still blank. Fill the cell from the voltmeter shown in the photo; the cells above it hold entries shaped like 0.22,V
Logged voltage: 5,V
